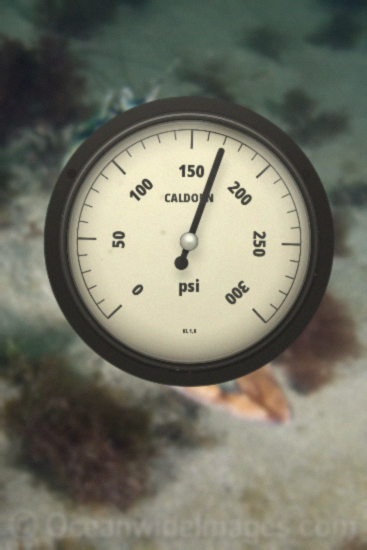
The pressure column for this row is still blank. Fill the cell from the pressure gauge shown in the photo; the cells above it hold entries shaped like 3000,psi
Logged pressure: 170,psi
